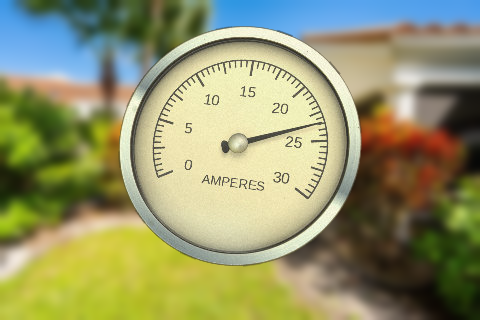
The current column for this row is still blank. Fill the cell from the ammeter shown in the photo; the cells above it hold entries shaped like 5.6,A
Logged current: 23.5,A
